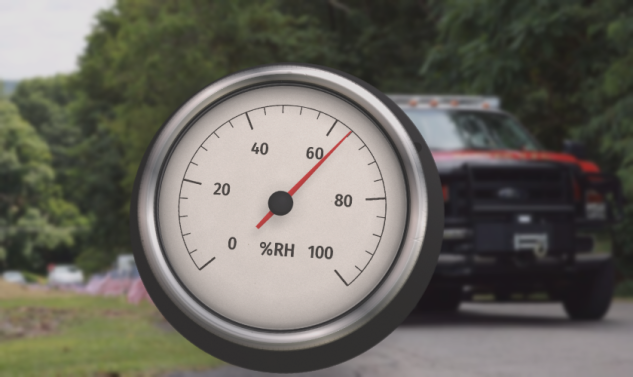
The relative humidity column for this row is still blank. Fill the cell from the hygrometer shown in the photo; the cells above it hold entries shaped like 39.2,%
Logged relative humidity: 64,%
